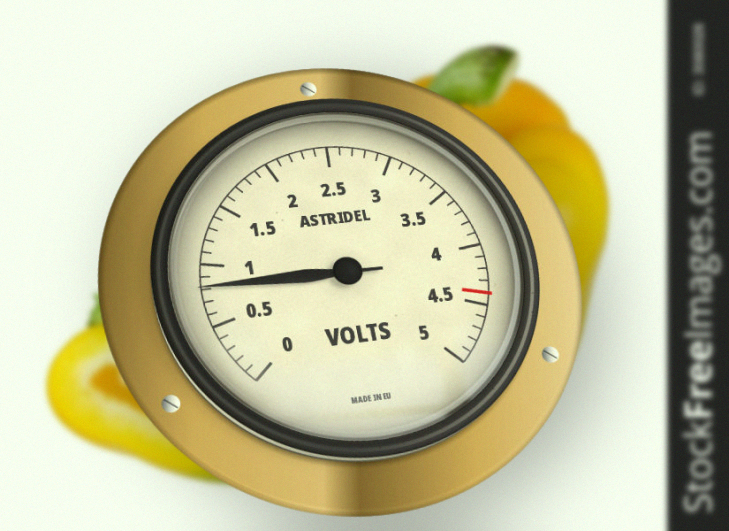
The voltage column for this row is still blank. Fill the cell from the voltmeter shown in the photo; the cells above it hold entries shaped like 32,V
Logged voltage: 0.8,V
